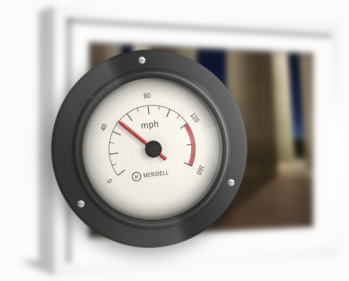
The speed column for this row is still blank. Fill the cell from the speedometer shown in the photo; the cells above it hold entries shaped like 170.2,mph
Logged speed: 50,mph
